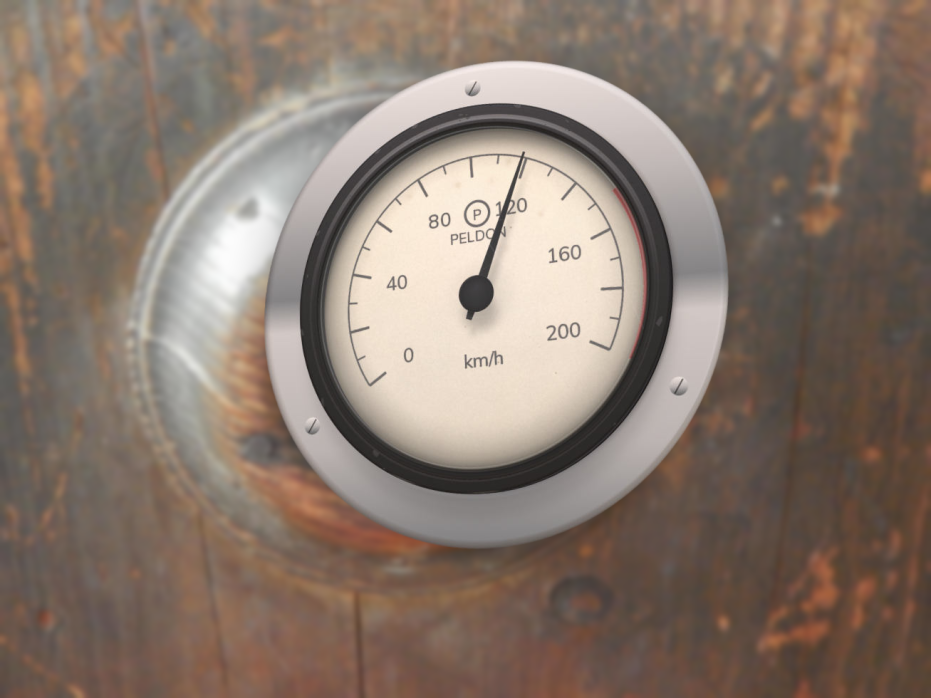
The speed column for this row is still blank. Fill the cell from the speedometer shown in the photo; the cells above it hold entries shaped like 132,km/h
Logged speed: 120,km/h
